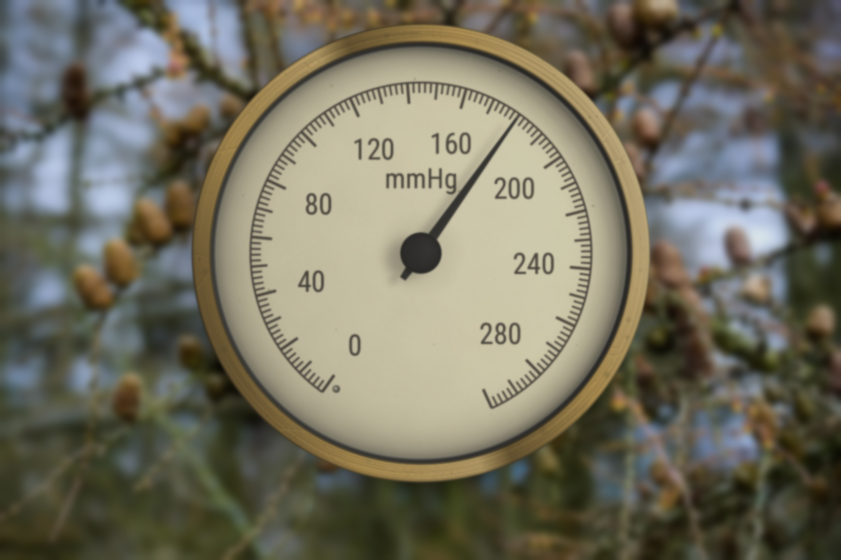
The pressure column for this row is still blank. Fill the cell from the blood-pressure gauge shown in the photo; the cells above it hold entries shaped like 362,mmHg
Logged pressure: 180,mmHg
